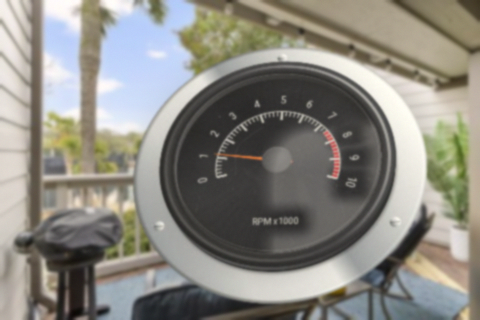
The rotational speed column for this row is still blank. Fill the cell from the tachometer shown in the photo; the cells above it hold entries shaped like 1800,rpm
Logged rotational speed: 1000,rpm
